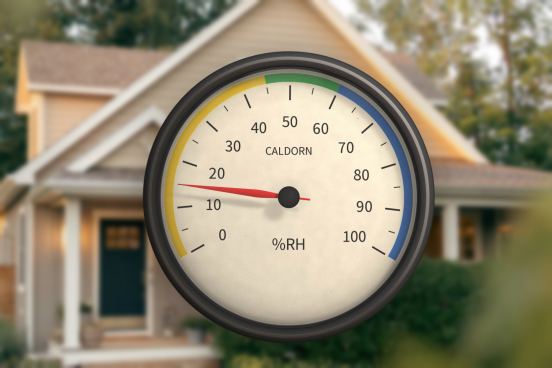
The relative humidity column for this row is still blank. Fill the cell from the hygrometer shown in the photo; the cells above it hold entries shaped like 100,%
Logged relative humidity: 15,%
